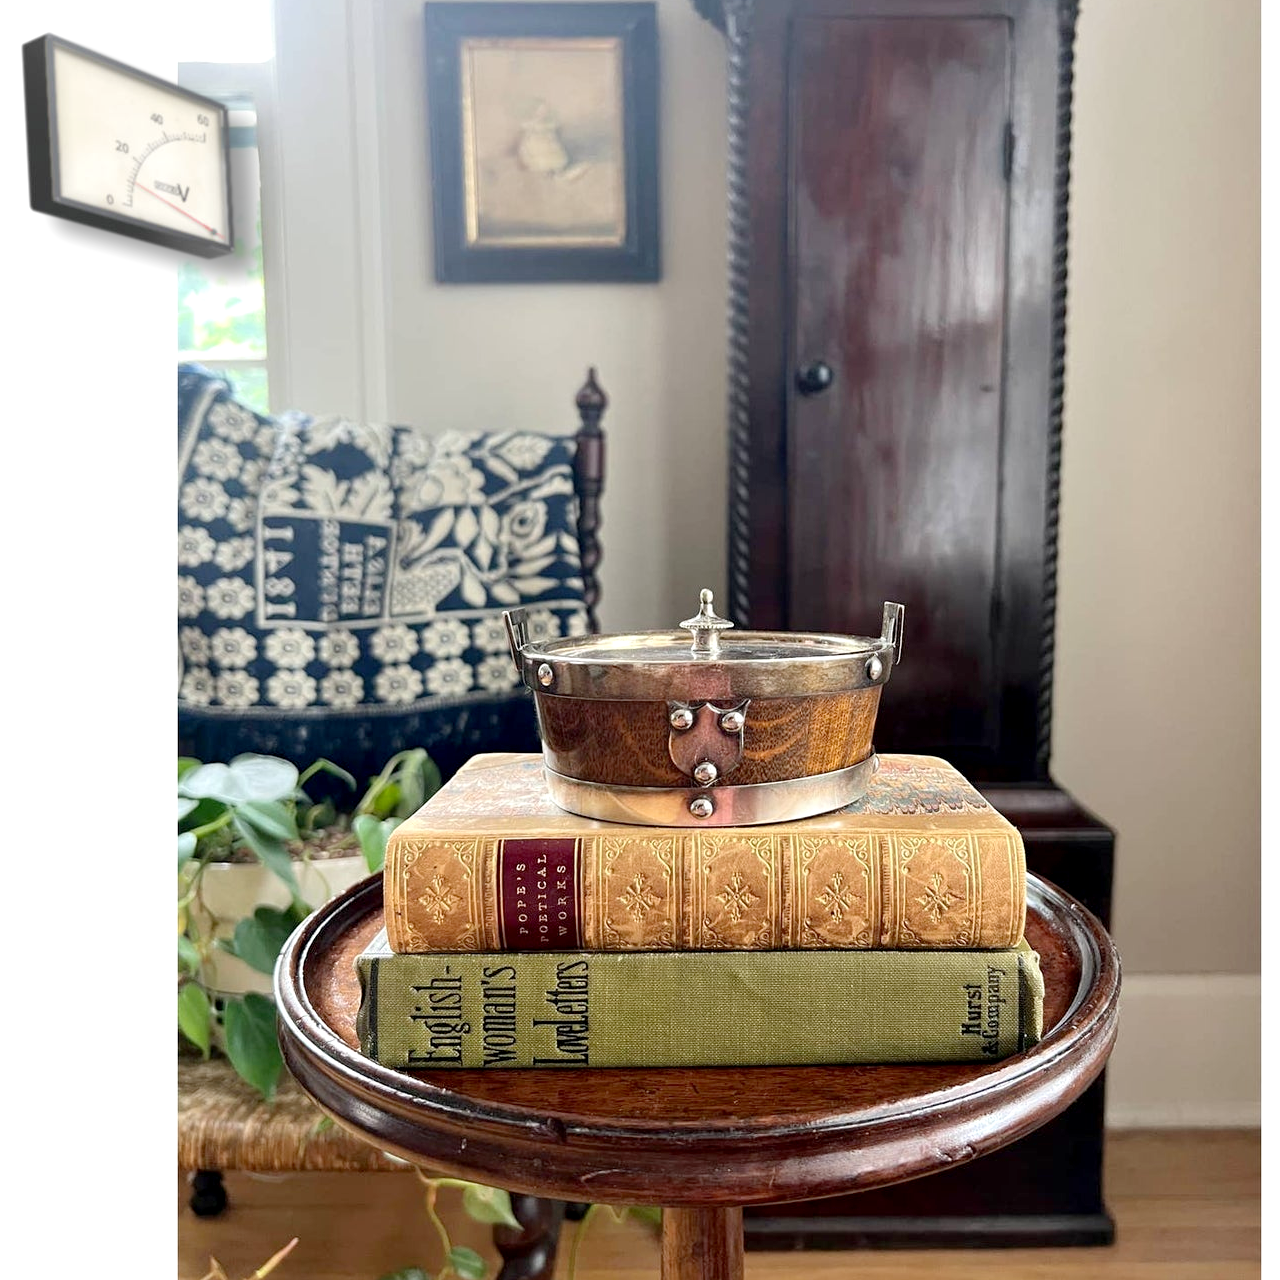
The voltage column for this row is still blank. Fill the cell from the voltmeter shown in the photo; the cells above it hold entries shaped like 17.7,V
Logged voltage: 10,V
